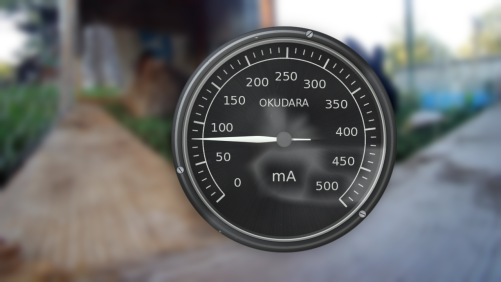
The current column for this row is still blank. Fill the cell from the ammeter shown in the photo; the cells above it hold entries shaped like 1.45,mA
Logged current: 80,mA
